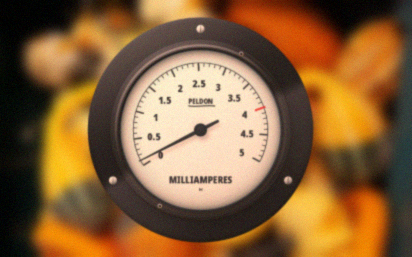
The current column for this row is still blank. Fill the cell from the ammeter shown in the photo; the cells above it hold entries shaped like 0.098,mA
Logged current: 0.1,mA
